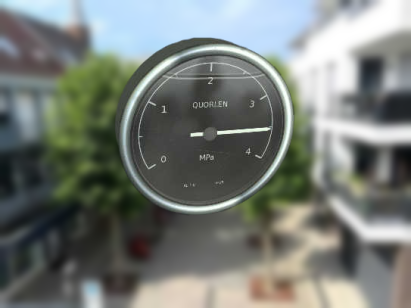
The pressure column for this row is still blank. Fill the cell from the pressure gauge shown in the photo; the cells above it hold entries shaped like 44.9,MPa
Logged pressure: 3.5,MPa
